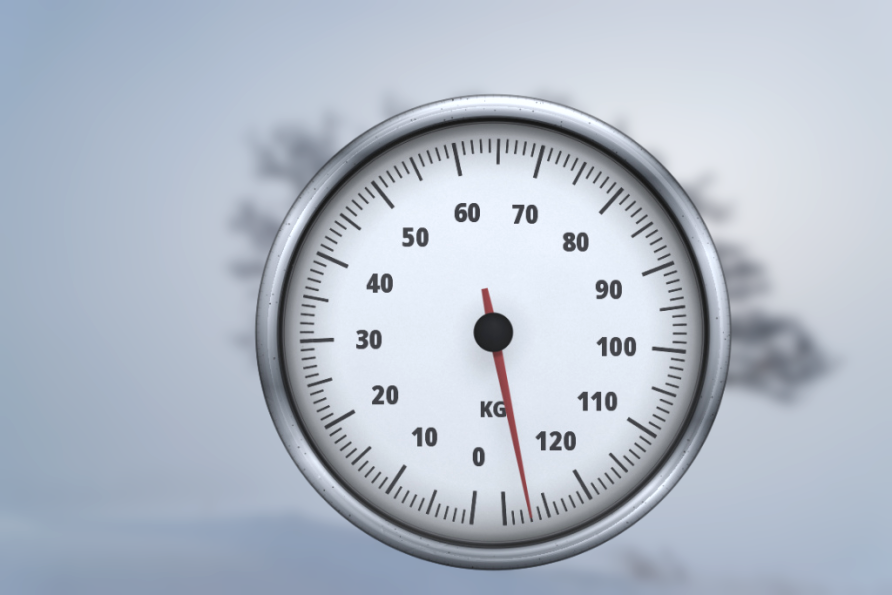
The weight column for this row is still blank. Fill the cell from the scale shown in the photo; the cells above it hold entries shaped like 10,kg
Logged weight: 127,kg
